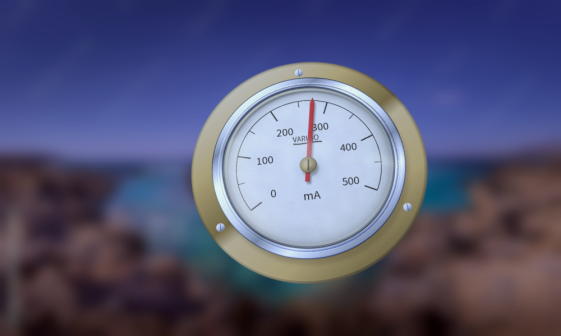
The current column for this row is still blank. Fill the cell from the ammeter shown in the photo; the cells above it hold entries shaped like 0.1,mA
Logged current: 275,mA
